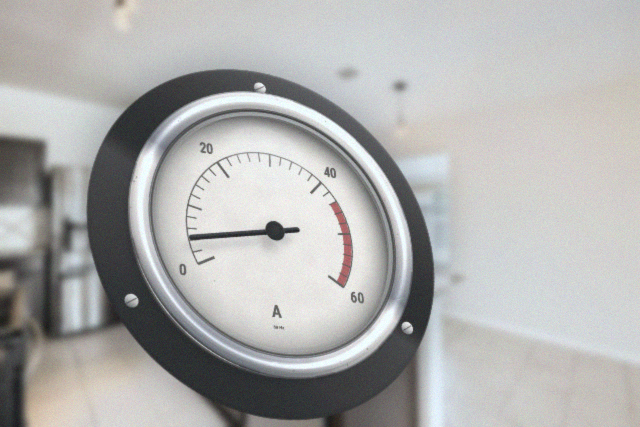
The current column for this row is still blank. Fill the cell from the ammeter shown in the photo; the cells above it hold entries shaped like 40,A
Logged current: 4,A
